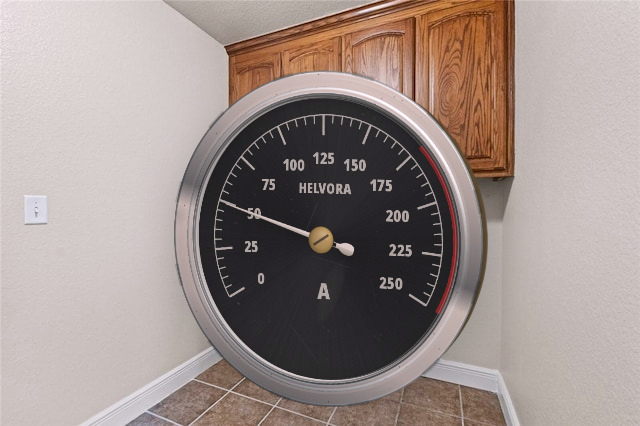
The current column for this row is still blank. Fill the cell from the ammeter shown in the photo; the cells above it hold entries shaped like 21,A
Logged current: 50,A
